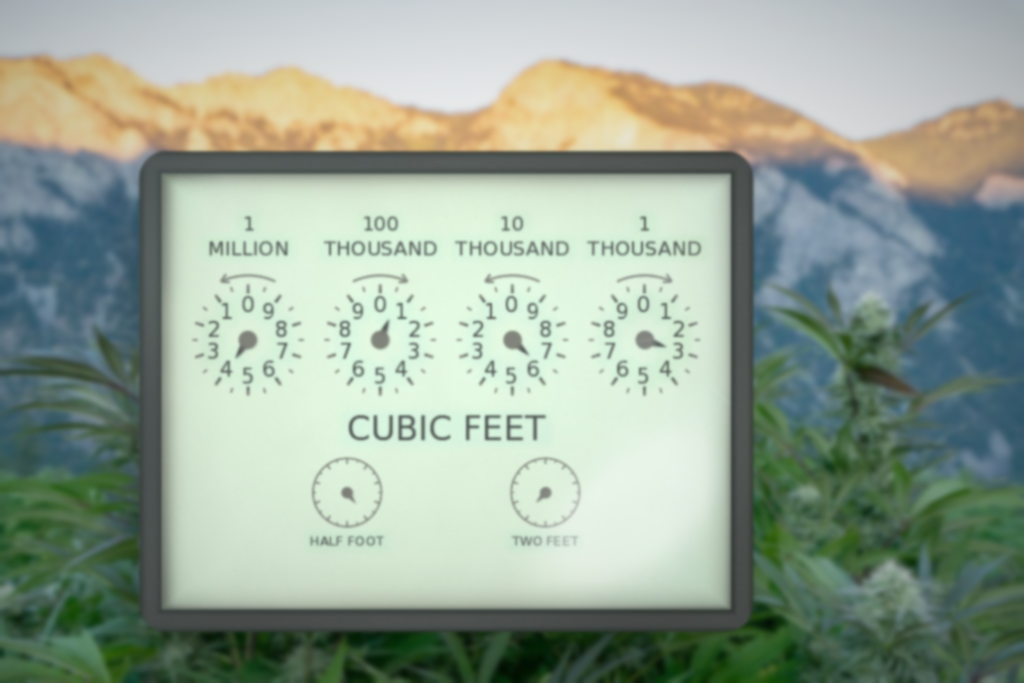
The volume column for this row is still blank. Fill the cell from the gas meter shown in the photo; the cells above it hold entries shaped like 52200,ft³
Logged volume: 406300,ft³
